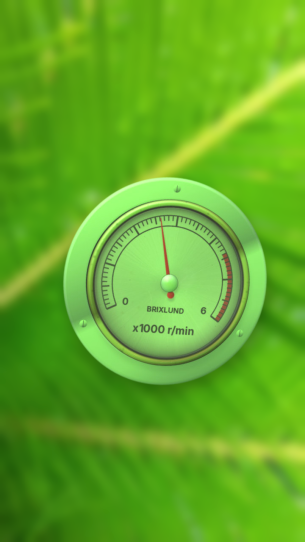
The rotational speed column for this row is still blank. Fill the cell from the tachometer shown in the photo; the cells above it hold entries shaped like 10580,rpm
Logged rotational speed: 2600,rpm
